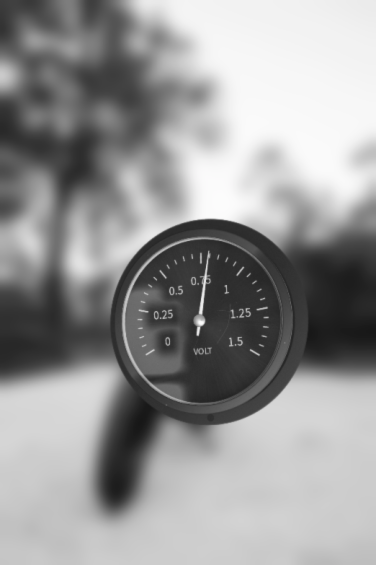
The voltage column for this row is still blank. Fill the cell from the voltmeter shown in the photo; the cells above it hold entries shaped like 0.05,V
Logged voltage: 0.8,V
